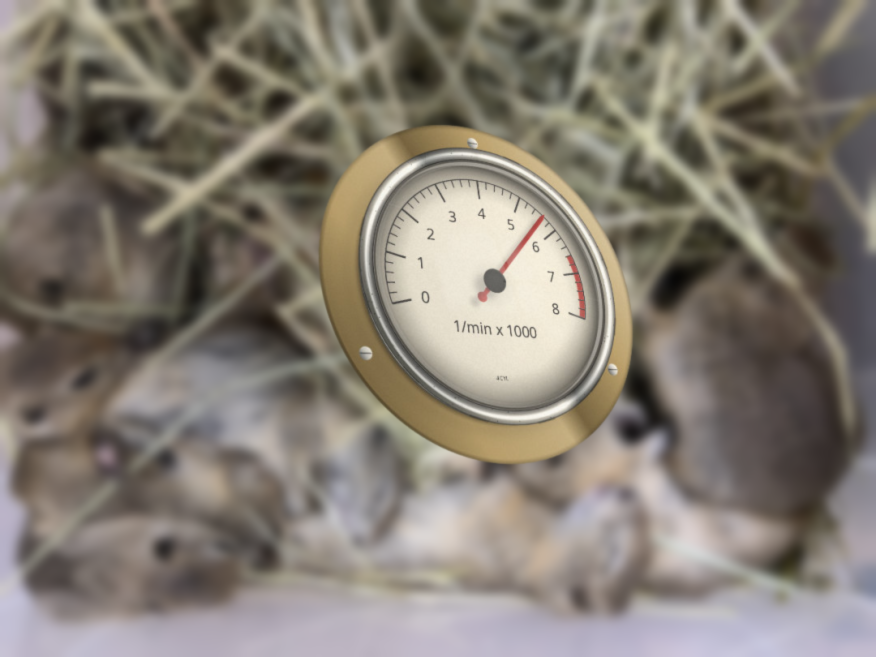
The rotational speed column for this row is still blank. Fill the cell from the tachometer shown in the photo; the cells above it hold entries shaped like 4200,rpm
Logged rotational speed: 5600,rpm
